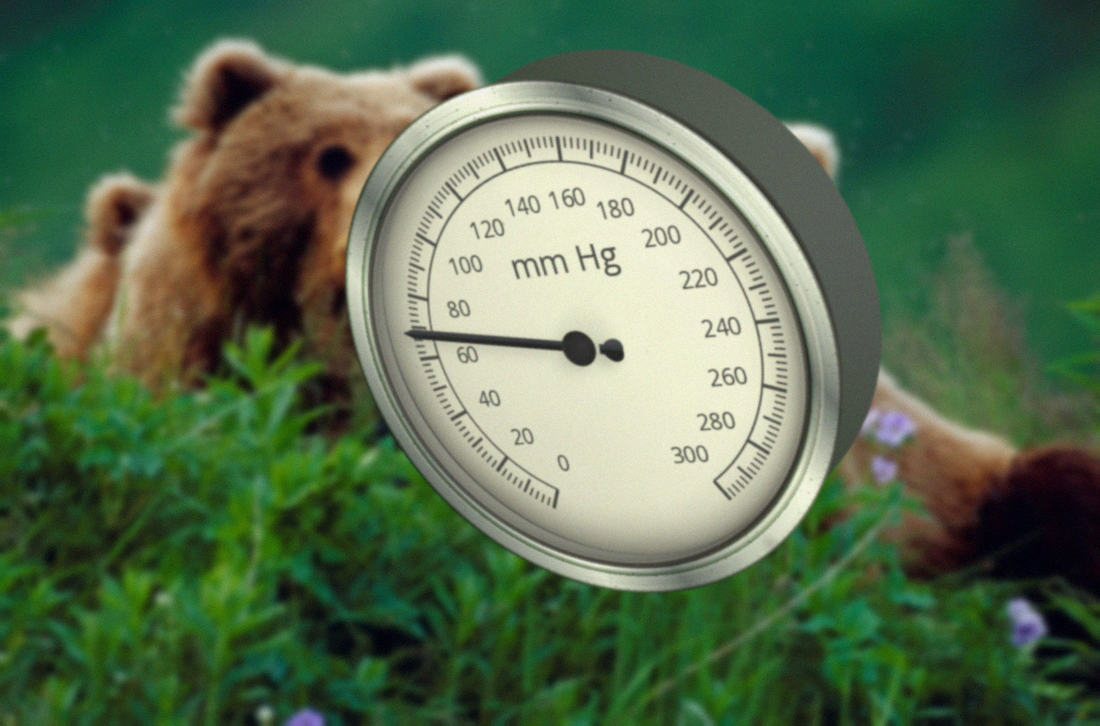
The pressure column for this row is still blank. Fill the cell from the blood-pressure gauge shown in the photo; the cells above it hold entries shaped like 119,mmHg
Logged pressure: 70,mmHg
